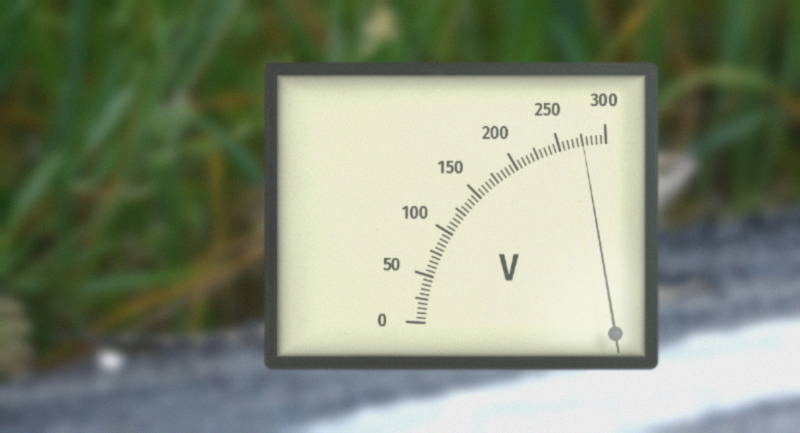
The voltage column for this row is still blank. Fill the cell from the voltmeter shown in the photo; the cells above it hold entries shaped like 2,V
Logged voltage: 275,V
